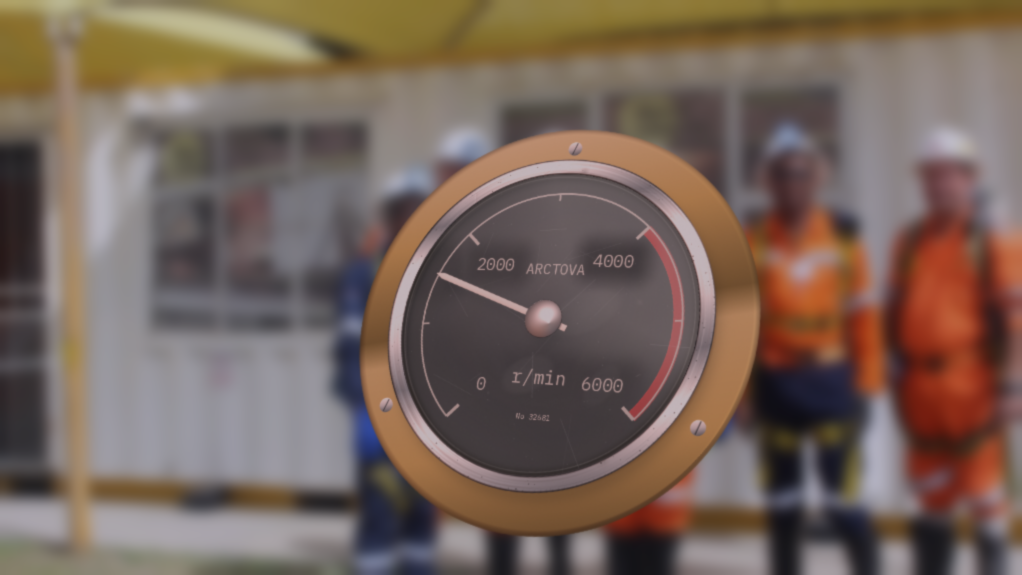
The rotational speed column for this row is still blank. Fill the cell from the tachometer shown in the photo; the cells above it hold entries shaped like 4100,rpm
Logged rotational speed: 1500,rpm
